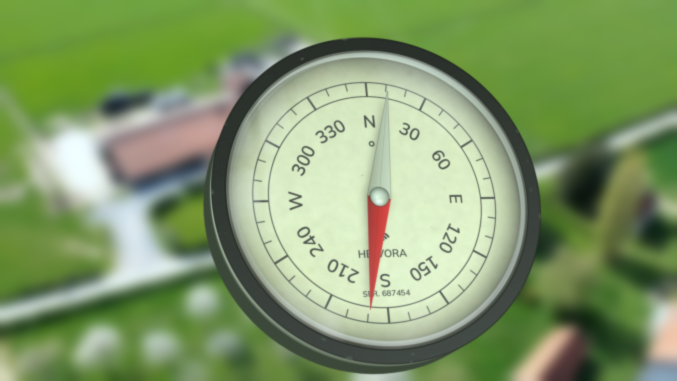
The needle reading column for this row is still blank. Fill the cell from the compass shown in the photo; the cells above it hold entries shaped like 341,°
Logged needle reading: 190,°
